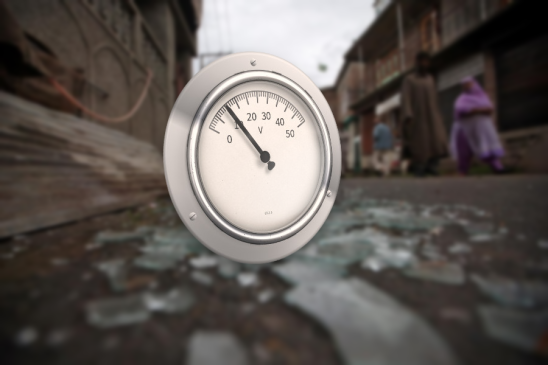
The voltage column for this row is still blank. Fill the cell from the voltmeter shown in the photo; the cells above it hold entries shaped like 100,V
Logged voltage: 10,V
